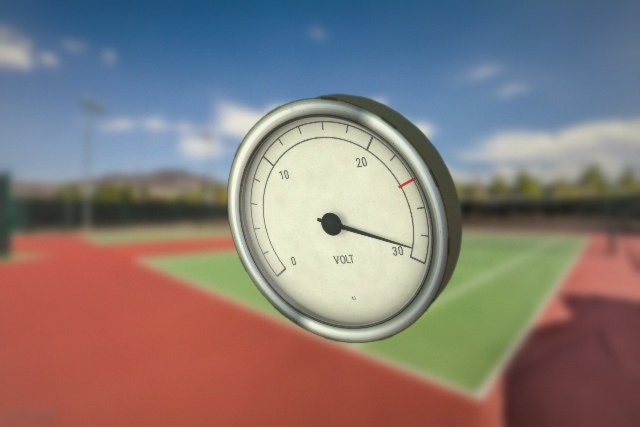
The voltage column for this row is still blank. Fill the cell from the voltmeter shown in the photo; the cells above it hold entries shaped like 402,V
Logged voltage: 29,V
